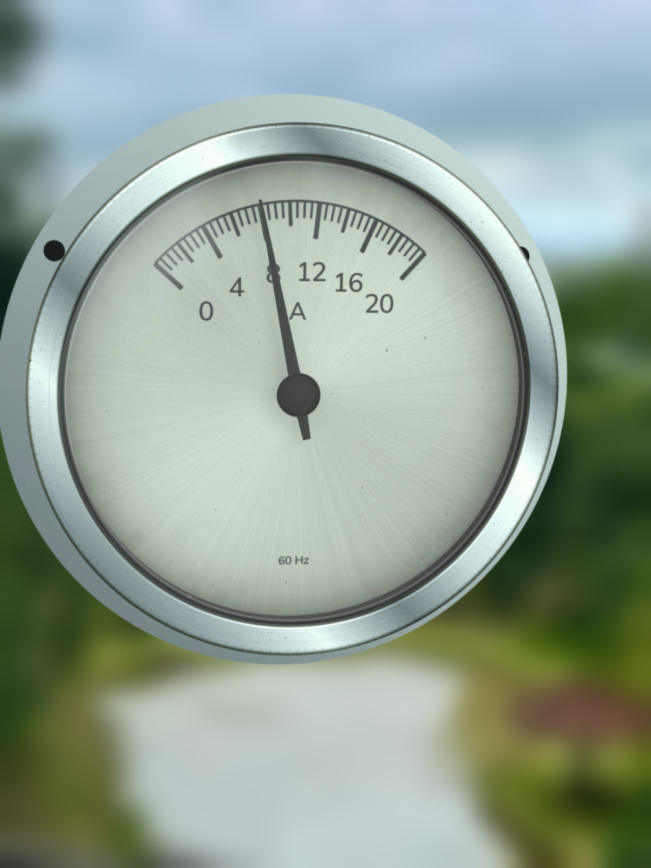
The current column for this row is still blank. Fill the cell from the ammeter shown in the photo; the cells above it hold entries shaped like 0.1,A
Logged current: 8,A
